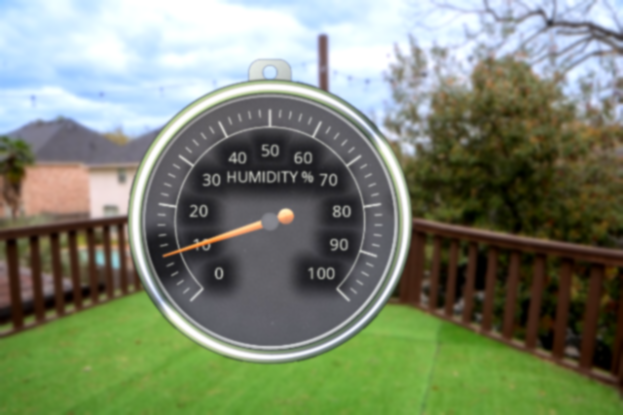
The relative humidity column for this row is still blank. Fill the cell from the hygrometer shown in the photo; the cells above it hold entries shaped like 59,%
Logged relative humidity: 10,%
